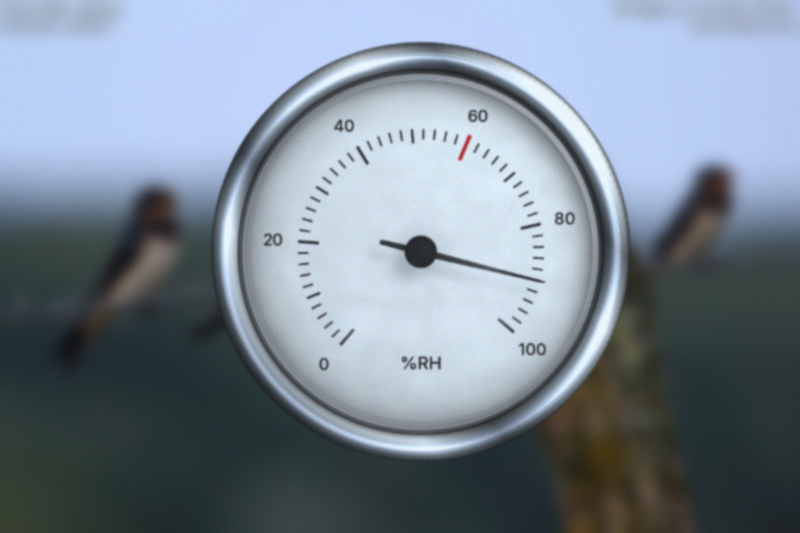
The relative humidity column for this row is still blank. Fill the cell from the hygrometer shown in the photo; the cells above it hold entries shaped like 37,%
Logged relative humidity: 90,%
